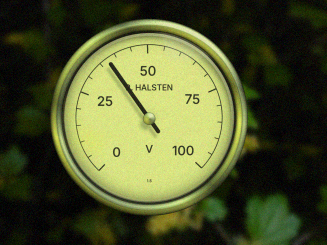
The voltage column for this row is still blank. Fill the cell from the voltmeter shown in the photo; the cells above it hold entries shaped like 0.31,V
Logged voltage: 37.5,V
